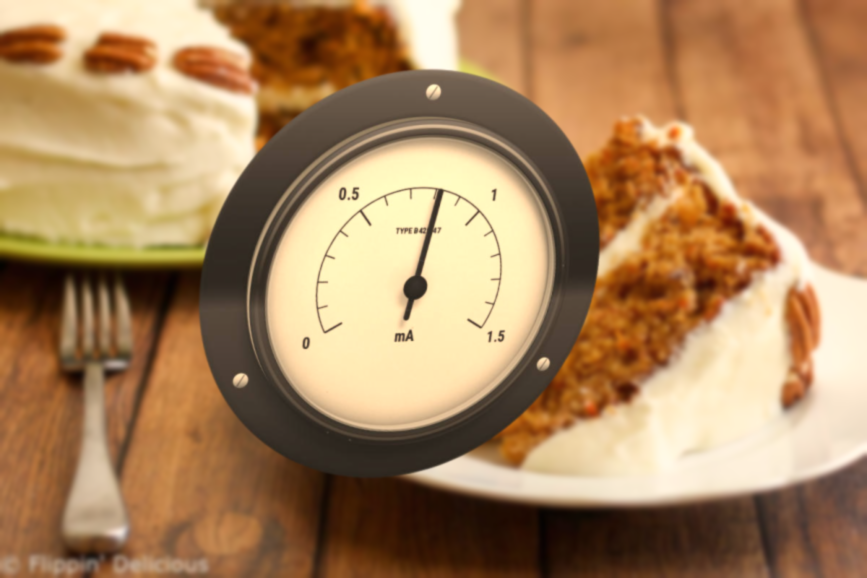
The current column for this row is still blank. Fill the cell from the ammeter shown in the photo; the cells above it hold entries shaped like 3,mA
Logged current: 0.8,mA
